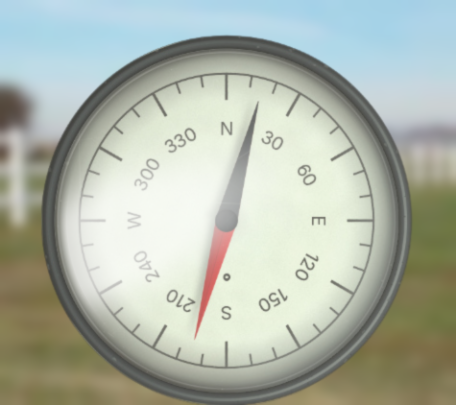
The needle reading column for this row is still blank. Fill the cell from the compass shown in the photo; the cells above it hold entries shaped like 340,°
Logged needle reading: 195,°
